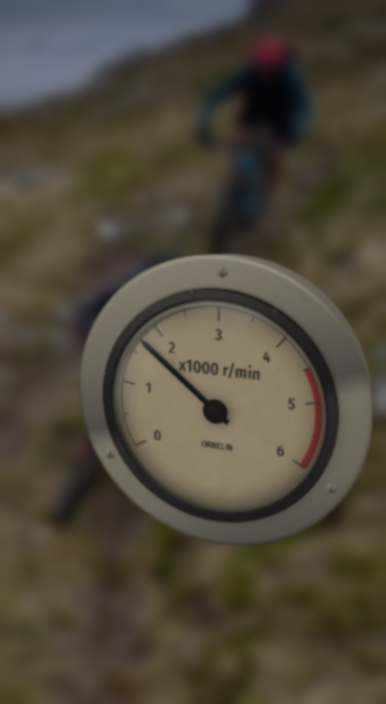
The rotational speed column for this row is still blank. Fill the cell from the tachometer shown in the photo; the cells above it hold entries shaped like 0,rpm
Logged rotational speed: 1750,rpm
